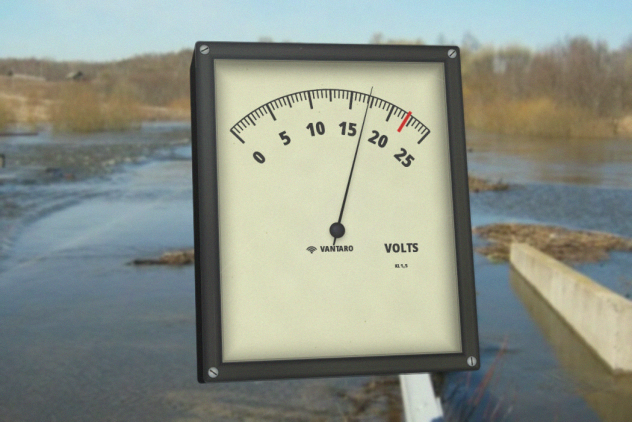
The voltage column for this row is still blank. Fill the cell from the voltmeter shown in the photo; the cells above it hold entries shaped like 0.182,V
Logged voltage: 17,V
